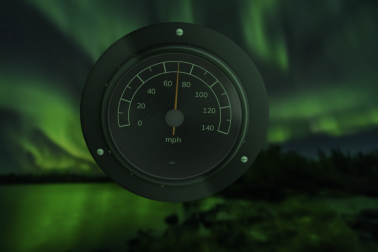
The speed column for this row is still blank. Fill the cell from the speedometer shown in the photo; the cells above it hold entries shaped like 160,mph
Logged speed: 70,mph
